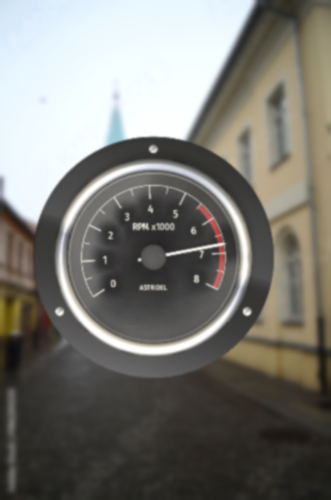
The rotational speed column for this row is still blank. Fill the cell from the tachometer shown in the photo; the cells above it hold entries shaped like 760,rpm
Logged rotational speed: 6750,rpm
